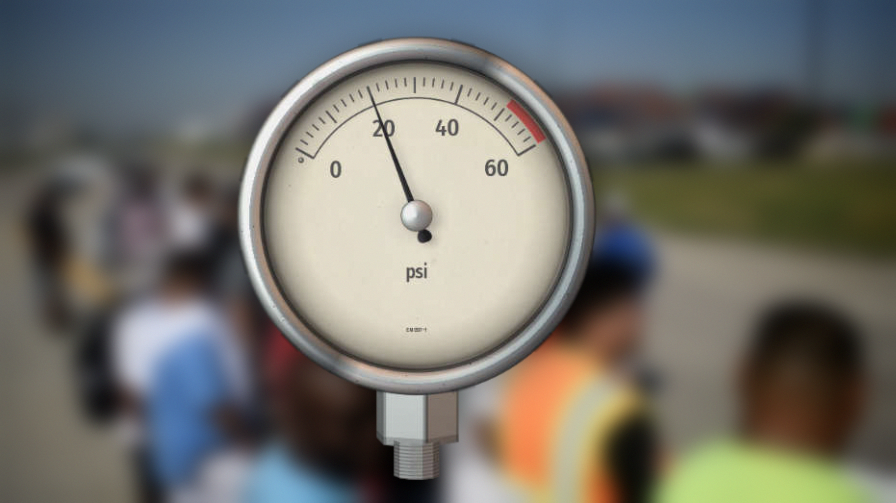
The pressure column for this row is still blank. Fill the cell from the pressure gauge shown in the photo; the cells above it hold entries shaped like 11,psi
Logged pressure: 20,psi
